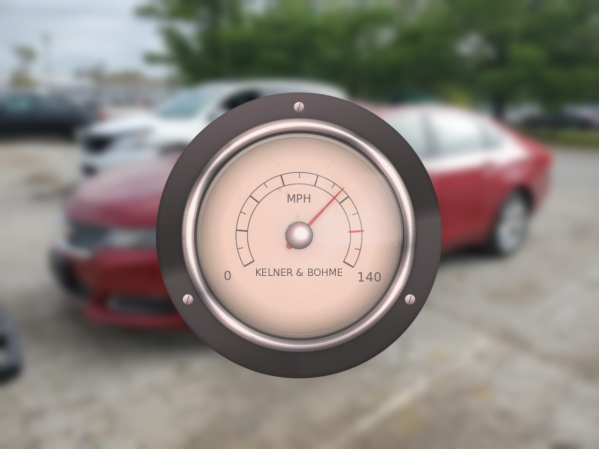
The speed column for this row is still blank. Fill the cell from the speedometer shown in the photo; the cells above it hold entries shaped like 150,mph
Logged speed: 95,mph
